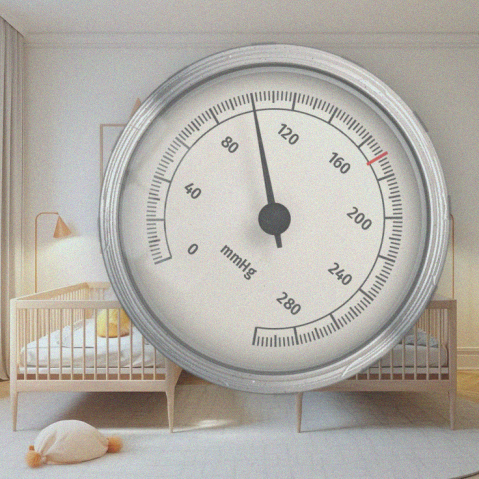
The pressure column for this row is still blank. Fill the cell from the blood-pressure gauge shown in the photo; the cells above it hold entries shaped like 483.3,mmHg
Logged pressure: 100,mmHg
